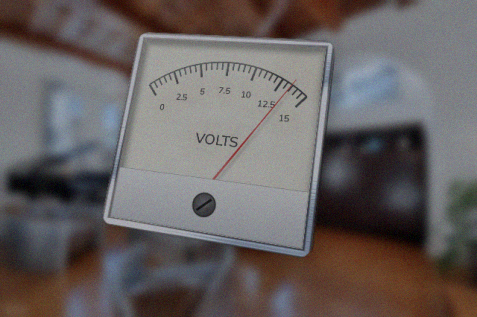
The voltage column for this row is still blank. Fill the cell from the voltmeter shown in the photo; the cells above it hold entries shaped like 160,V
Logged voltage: 13.5,V
